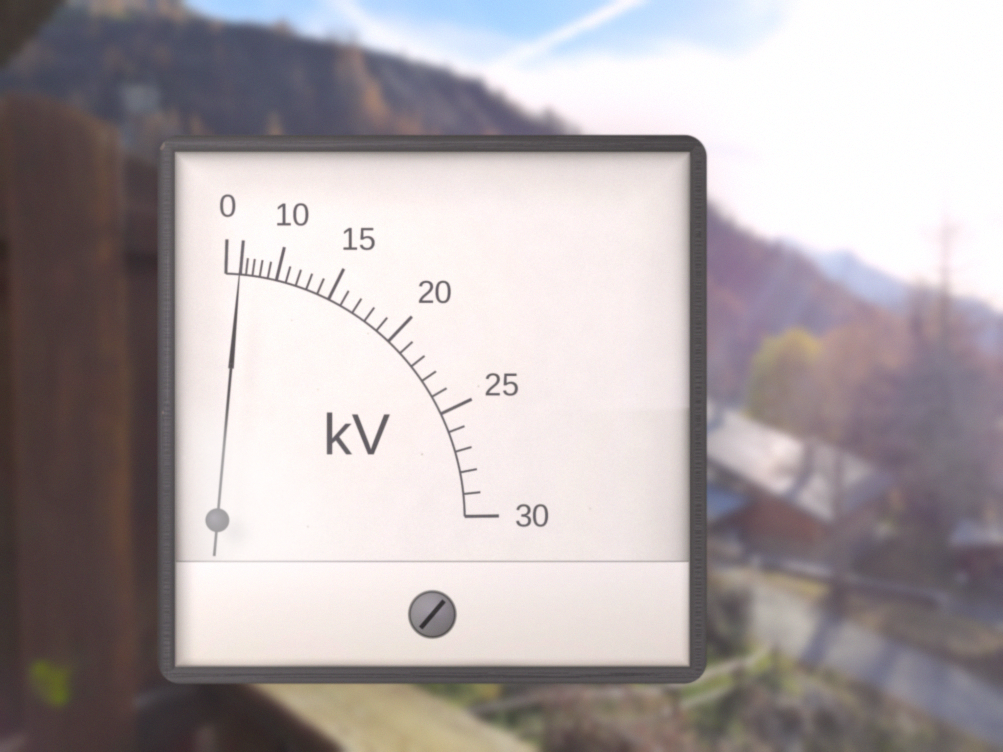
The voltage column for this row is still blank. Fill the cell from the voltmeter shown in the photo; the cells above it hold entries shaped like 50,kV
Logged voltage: 5,kV
